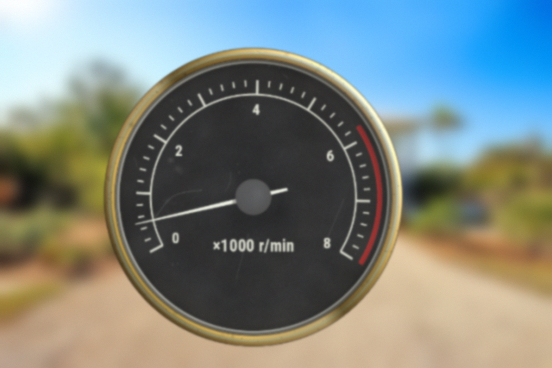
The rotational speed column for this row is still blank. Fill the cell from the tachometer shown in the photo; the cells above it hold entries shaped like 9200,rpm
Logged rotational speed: 500,rpm
